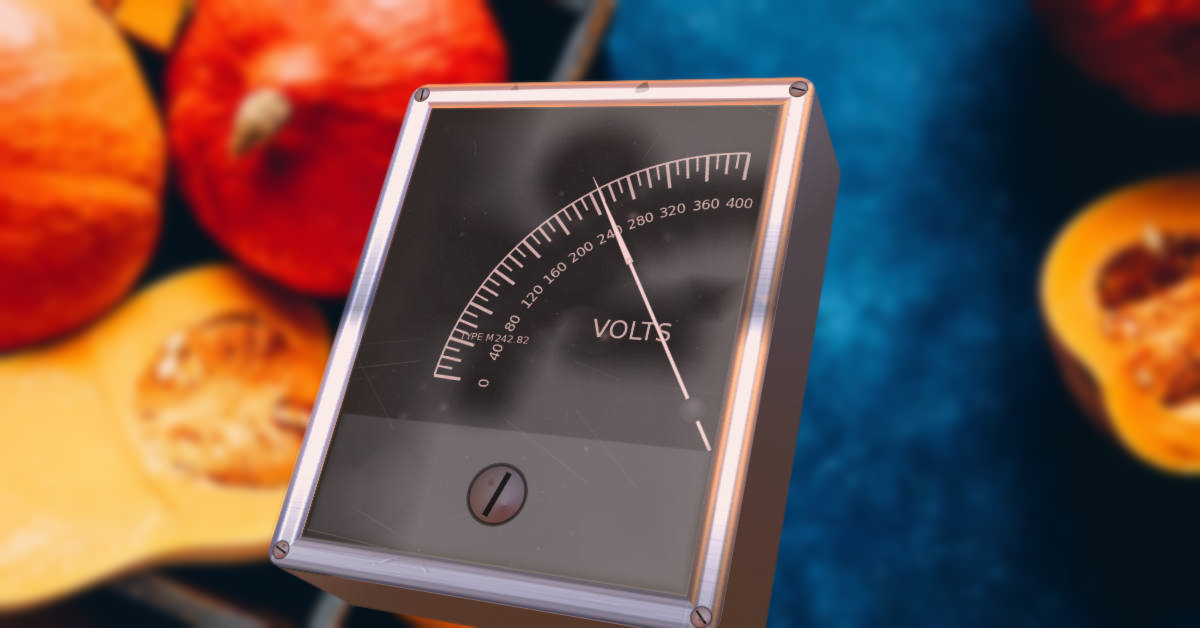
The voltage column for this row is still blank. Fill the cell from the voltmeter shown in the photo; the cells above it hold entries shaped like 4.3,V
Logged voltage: 250,V
